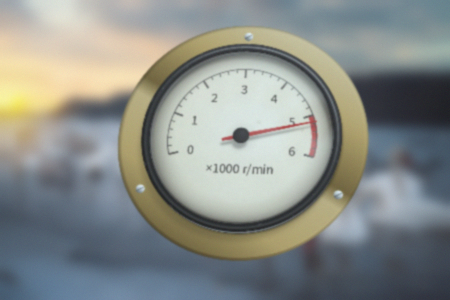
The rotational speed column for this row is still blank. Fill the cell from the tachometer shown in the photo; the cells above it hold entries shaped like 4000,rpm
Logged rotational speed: 5200,rpm
